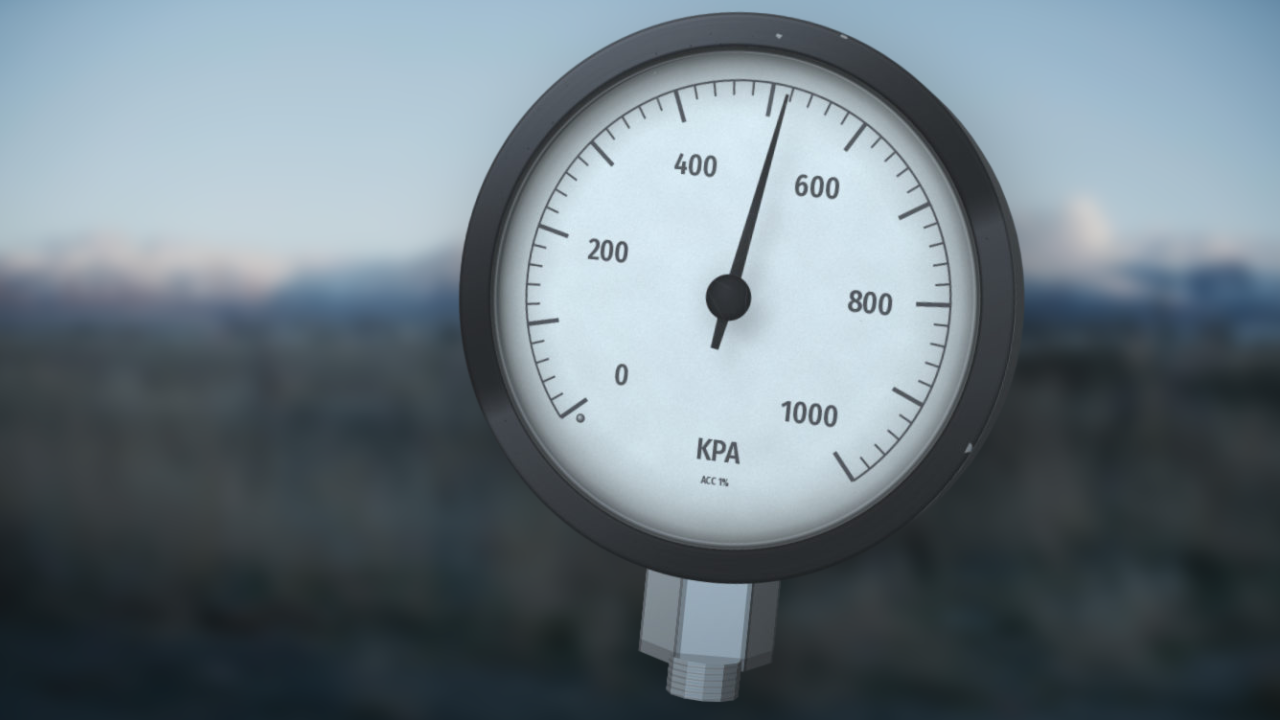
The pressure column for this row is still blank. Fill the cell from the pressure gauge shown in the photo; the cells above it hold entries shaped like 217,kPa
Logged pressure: 520,kPa
